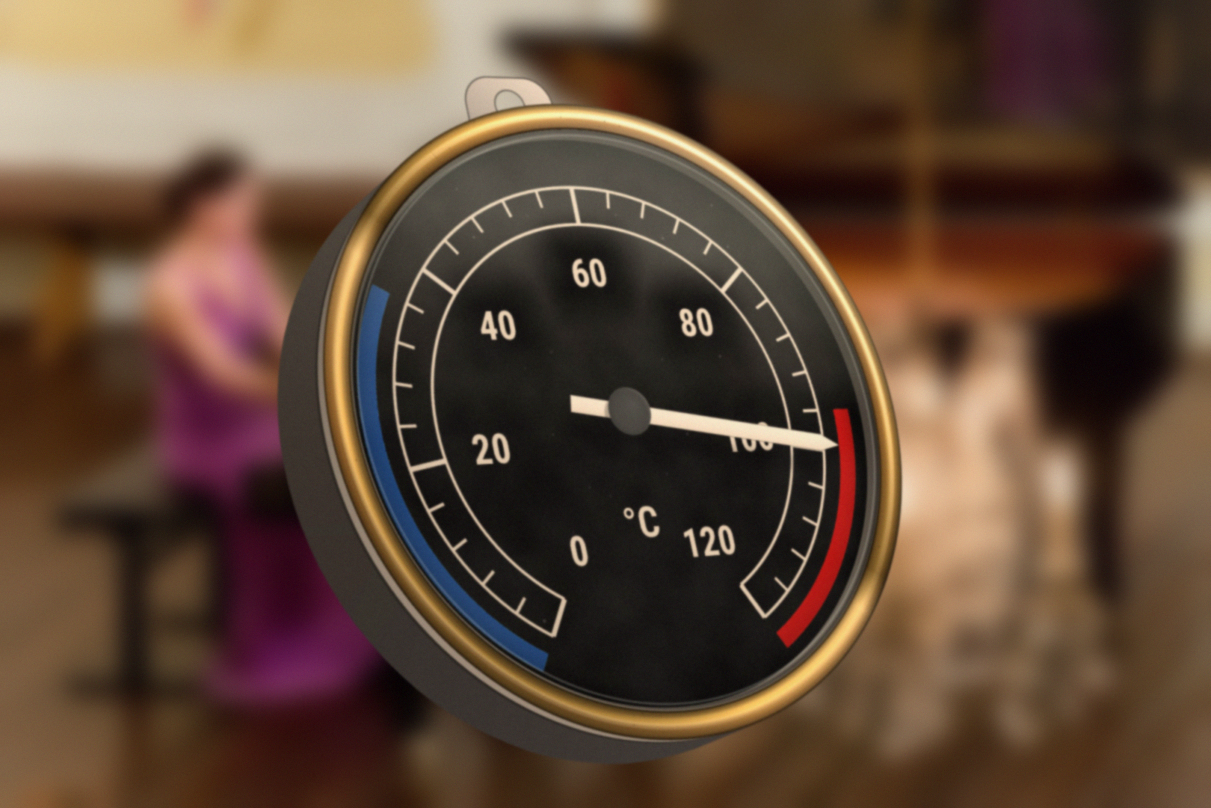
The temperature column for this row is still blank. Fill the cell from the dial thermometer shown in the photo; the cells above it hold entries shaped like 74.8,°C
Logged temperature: 100,°C
